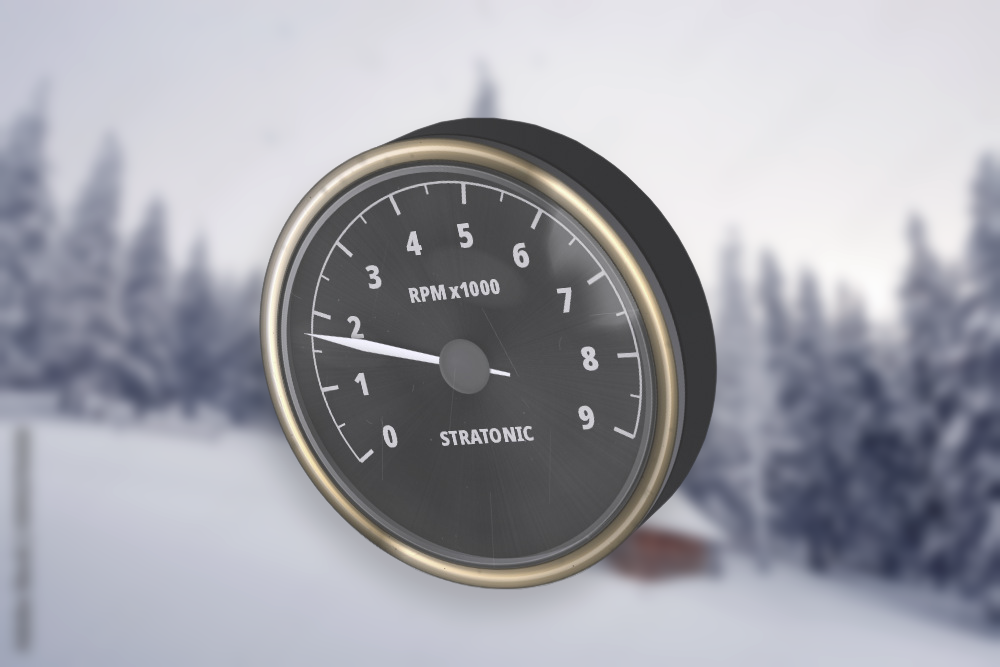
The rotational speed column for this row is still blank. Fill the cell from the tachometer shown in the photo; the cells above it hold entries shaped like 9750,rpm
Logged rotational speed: 1750,rpm
